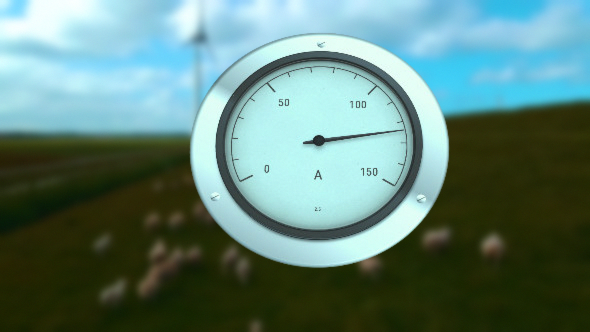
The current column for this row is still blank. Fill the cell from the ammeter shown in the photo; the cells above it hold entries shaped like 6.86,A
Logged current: 125,A
